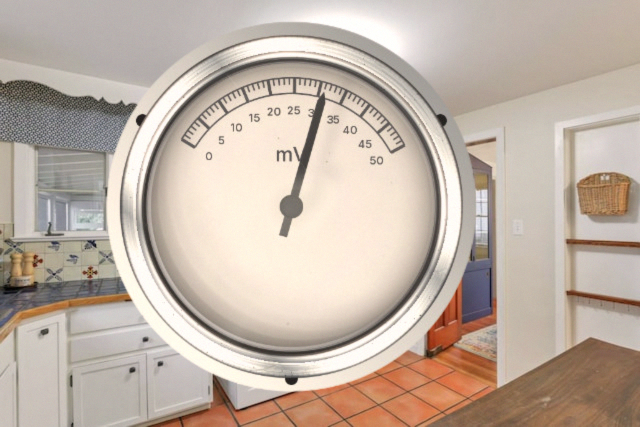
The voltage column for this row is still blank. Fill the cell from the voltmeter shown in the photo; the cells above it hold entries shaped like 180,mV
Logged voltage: 31,mV
